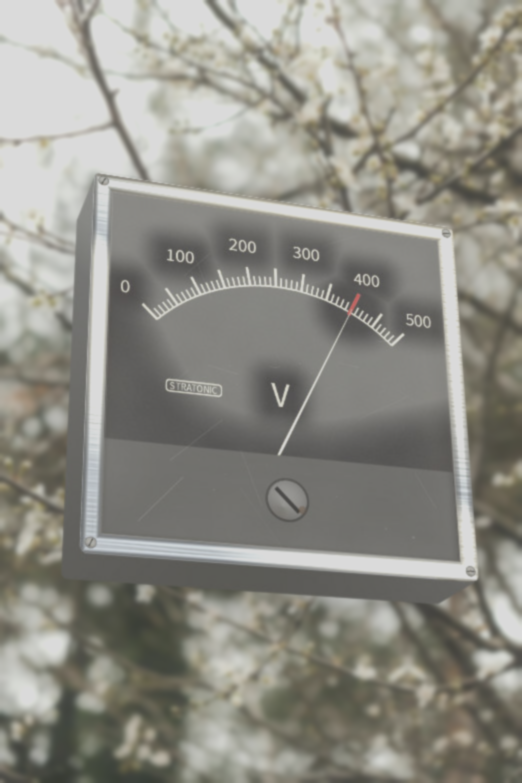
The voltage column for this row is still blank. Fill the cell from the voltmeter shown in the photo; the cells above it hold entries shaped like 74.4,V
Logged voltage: 400,V
